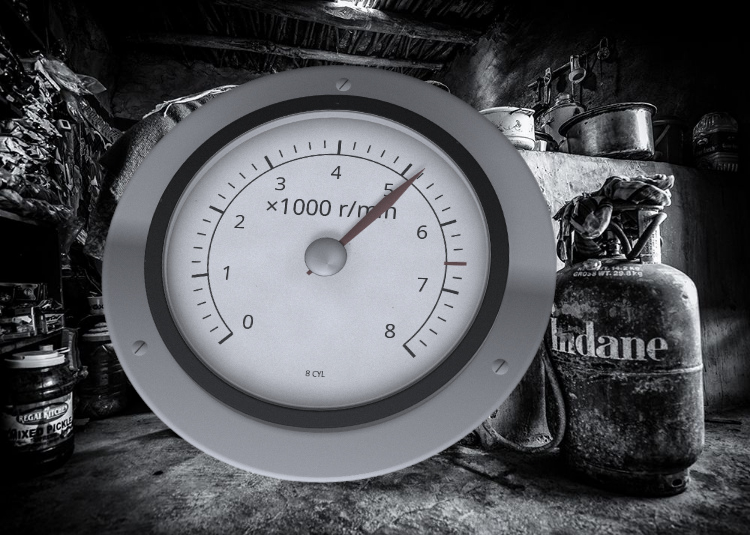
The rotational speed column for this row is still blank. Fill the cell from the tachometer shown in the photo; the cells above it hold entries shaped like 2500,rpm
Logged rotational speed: 5200,rpm
